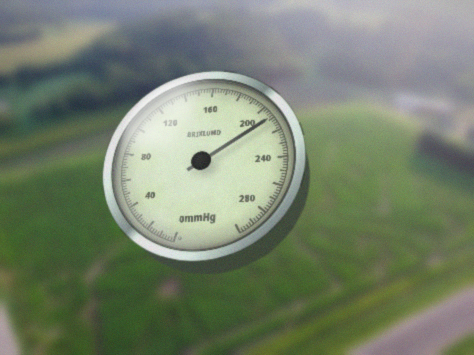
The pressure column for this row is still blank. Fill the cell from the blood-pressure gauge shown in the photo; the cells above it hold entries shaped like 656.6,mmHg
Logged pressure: 210,mmHg
